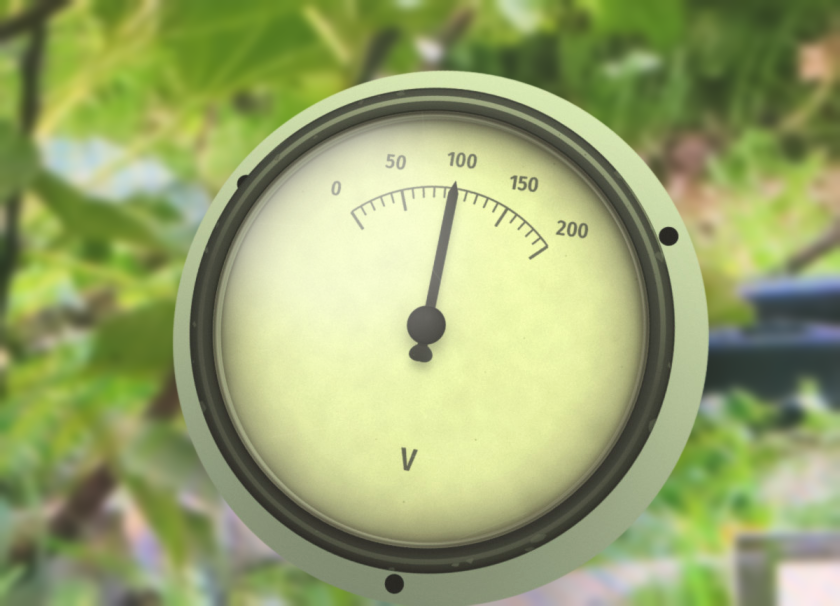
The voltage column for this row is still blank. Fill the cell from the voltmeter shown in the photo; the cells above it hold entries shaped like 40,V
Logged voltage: 100,V
